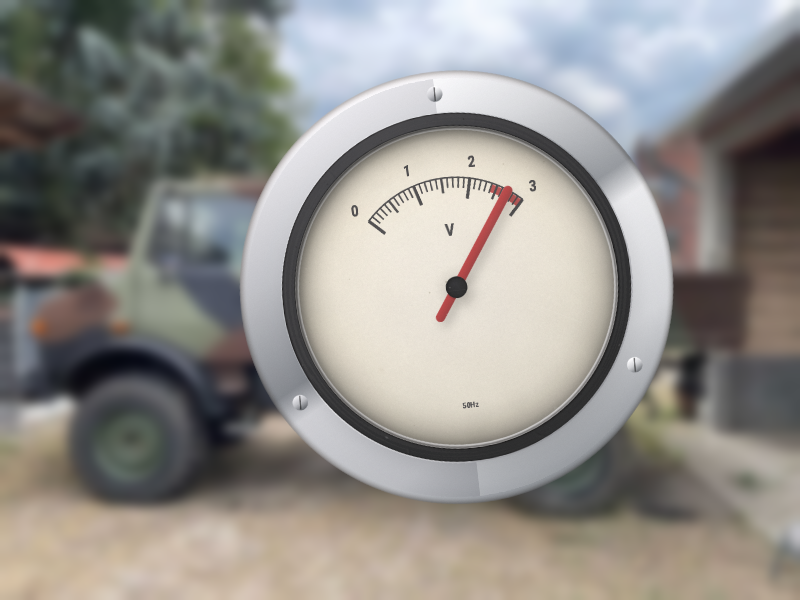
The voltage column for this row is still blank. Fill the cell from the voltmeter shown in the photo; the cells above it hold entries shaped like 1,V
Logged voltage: 2.7,V
